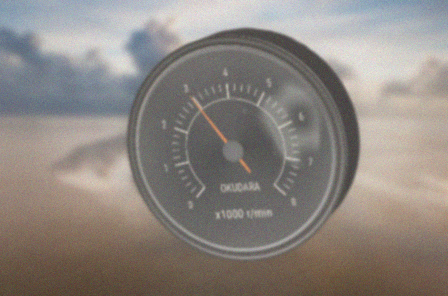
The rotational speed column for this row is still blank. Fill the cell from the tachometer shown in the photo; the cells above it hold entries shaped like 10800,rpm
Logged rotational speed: 3000,rpm
